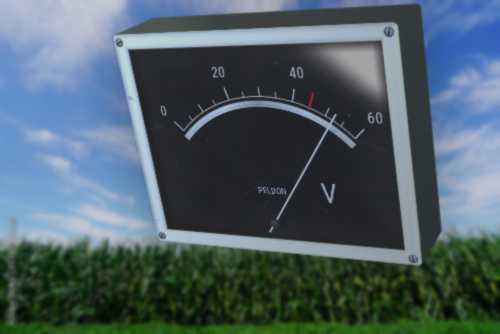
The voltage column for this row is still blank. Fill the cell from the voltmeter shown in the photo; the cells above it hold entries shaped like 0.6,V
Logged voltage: 52.5,V
